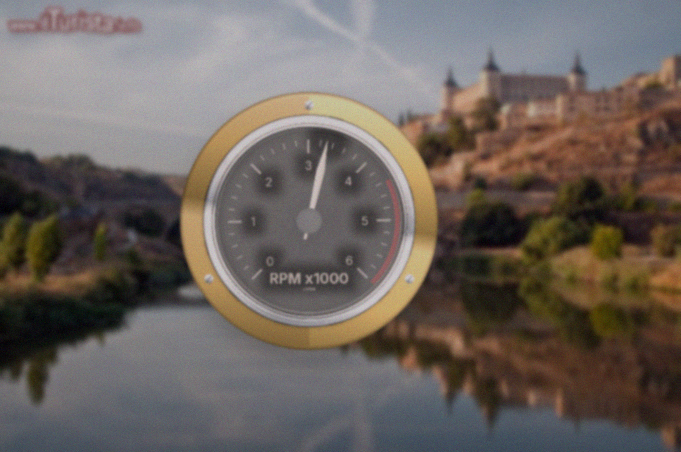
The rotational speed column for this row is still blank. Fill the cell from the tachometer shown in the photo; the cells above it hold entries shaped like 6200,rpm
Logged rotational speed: 3300,rpm
